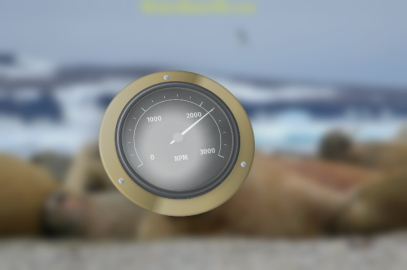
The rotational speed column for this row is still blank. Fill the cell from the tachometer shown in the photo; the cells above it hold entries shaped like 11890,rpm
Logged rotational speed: 2200,rpm
